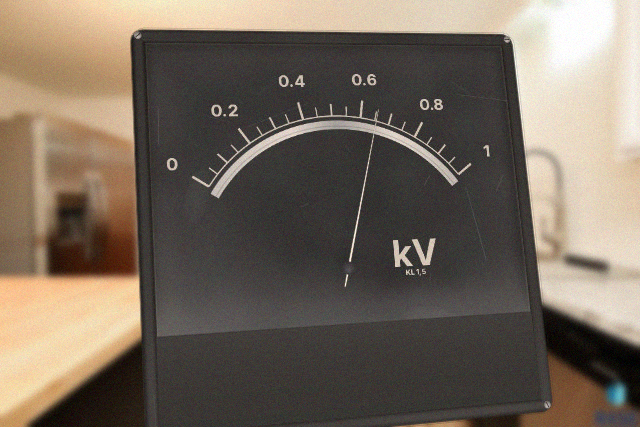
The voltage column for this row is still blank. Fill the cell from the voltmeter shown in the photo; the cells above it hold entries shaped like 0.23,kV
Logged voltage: 0.65,kV
